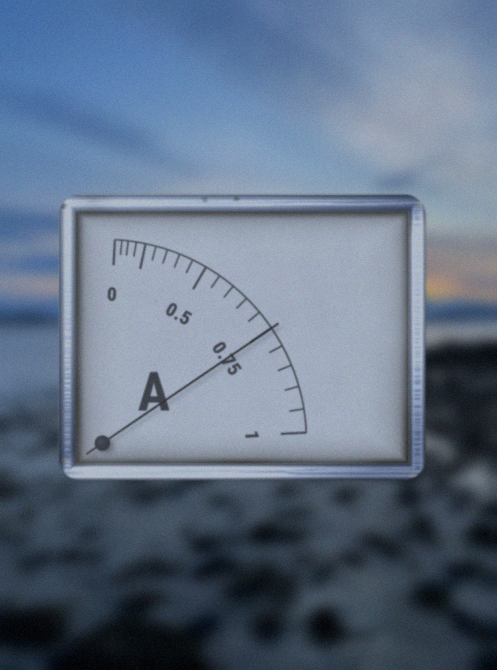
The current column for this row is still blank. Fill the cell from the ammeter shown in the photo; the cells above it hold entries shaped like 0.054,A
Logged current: 0.75,A
